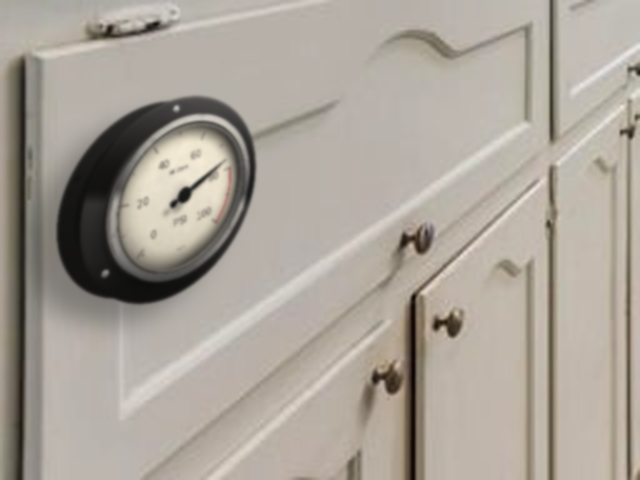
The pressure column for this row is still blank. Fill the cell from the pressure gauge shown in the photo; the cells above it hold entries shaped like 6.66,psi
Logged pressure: 75,psi
